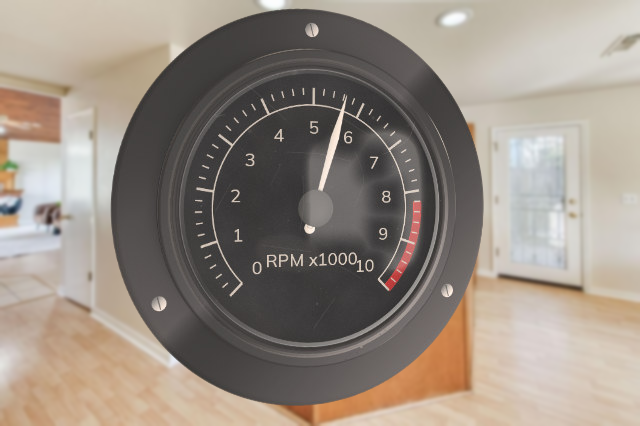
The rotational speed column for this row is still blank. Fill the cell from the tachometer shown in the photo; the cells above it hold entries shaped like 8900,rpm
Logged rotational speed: 5600,rpm
